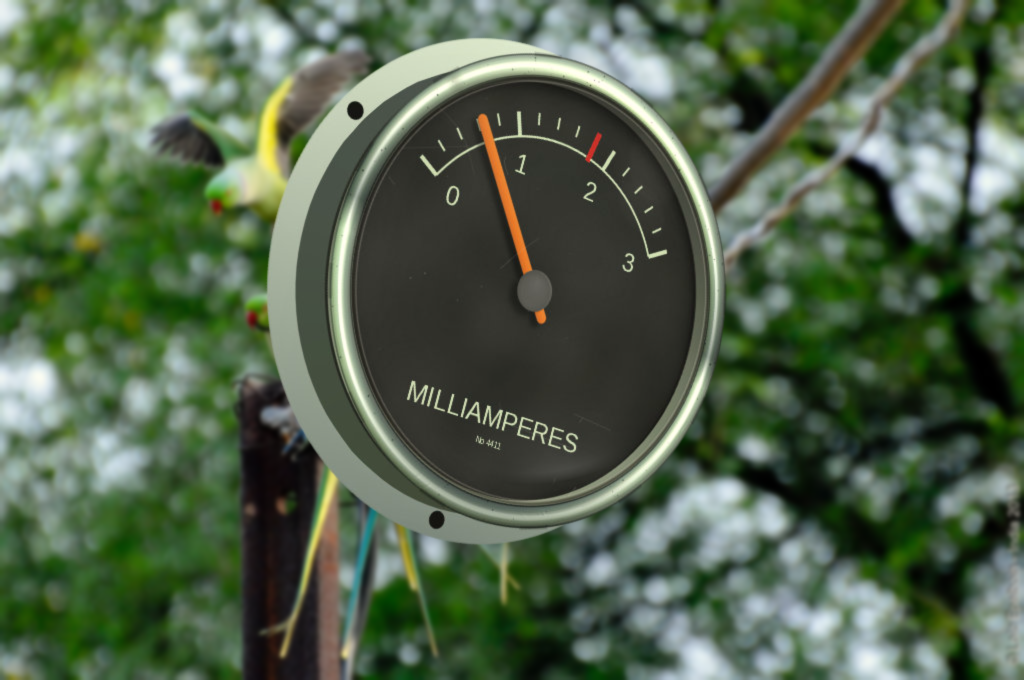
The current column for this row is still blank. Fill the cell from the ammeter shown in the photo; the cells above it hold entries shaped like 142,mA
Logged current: 0.6,mA
